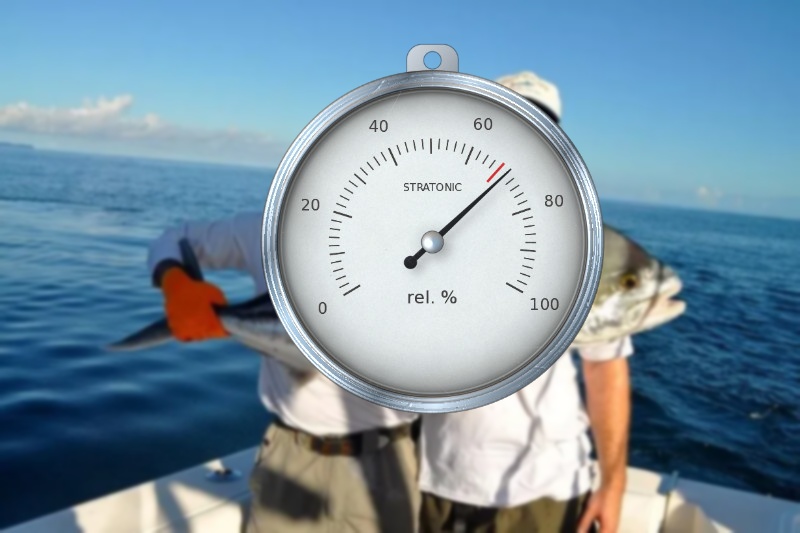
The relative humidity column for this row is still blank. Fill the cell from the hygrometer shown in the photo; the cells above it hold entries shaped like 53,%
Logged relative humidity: 70,%
